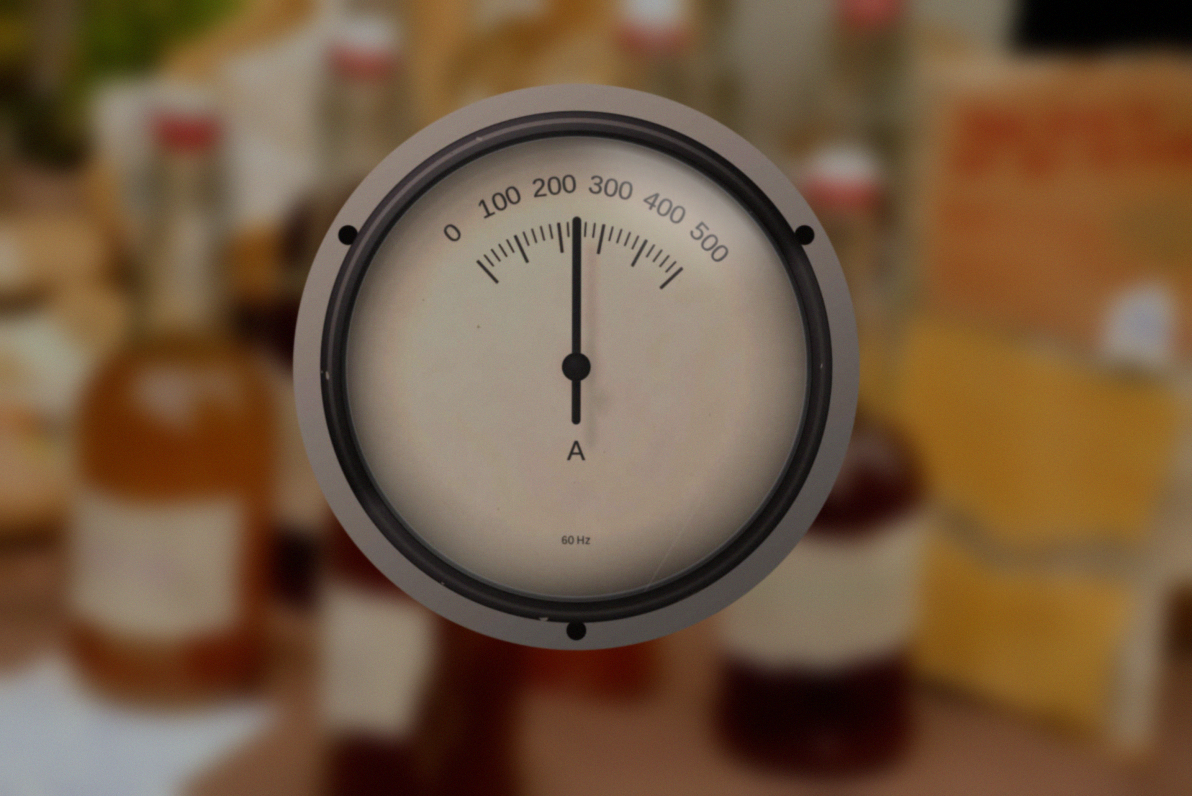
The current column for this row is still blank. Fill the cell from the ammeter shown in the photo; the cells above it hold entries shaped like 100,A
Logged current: 240,A
